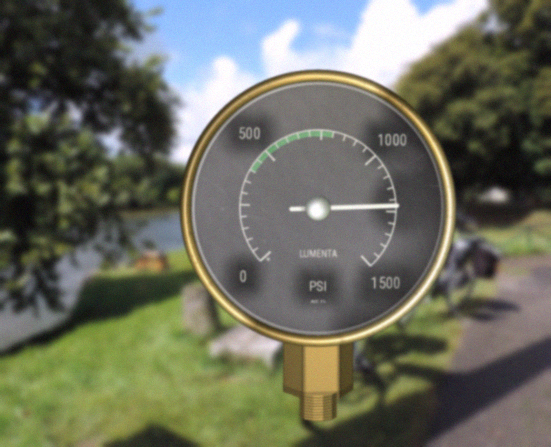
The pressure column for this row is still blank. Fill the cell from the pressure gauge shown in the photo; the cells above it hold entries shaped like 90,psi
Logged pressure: 1225,psi
